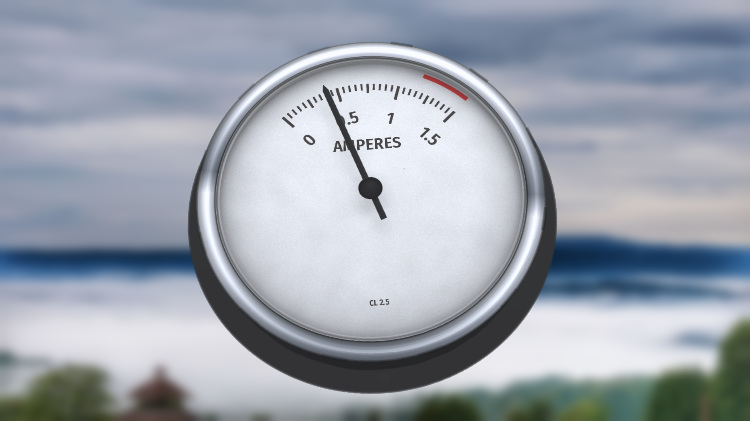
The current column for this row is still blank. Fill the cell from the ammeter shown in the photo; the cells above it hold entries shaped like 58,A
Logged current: 0.4,A
